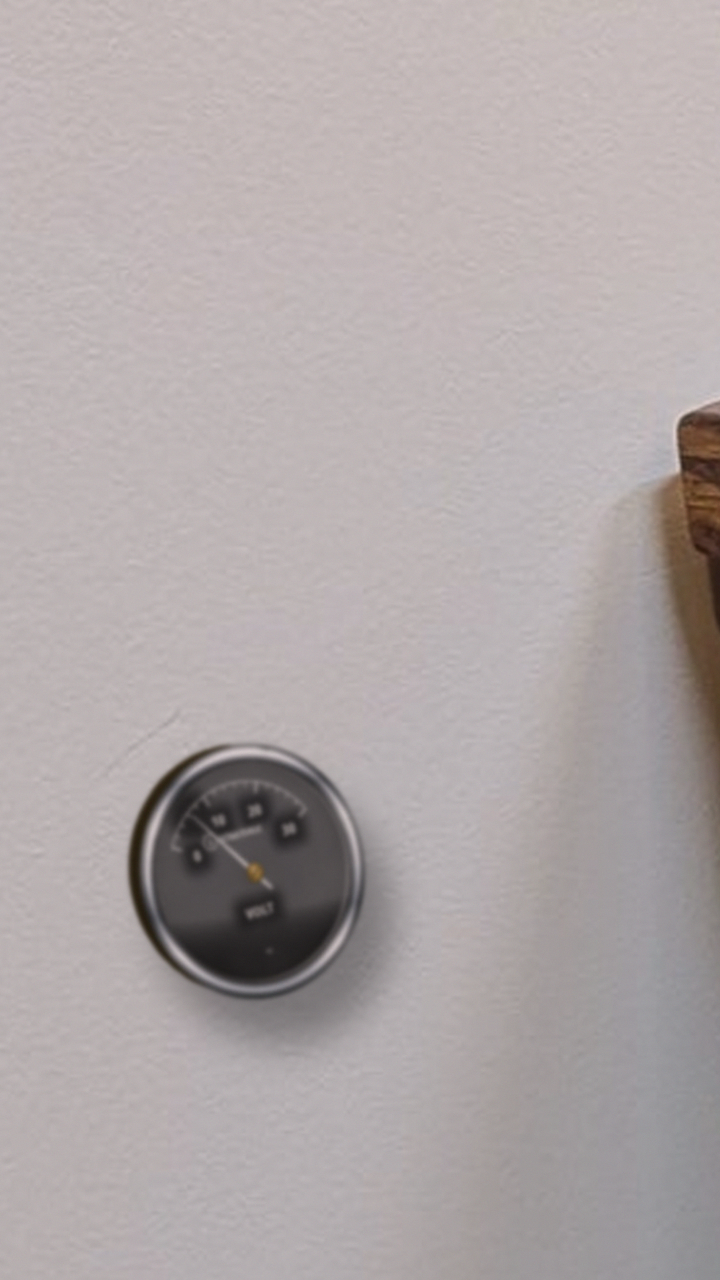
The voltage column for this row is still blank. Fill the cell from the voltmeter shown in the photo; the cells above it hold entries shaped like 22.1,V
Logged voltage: 6,V
